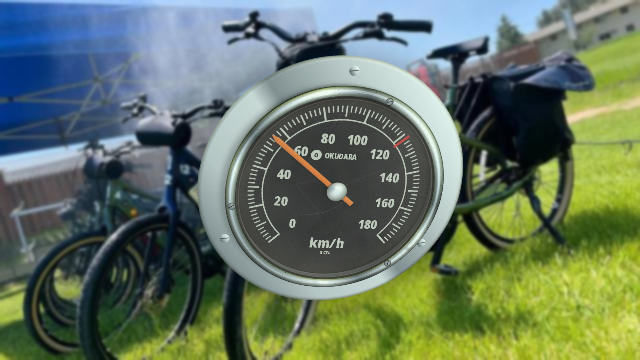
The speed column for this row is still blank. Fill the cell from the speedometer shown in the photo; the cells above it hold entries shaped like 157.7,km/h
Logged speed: 56,km/h
